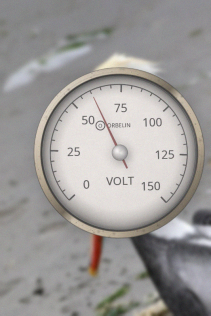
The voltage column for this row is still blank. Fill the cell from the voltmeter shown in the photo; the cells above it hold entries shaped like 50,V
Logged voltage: 60,V
